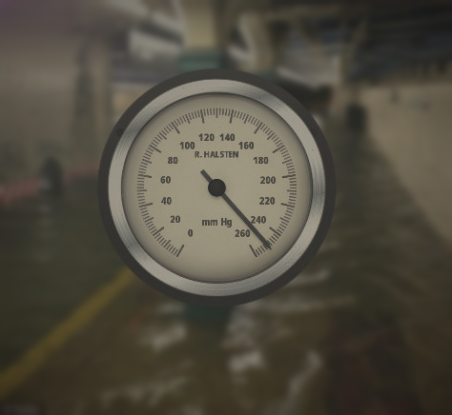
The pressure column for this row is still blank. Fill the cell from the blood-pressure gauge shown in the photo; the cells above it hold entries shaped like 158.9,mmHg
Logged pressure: 250,mmHg
